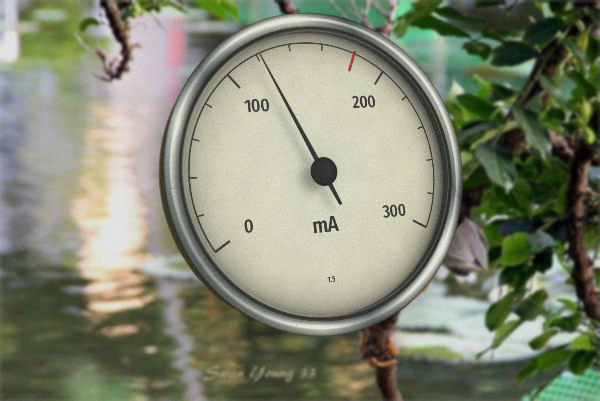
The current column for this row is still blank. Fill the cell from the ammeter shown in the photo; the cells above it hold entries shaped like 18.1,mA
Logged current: 120,mA
